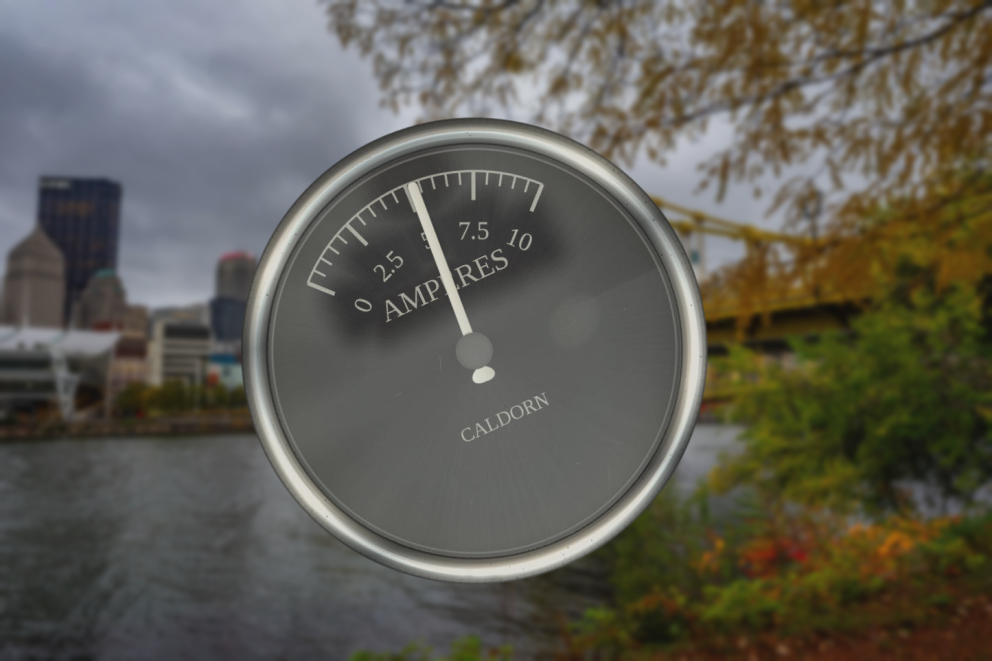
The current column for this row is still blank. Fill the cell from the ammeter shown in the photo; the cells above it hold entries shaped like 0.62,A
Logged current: 5.25,A
